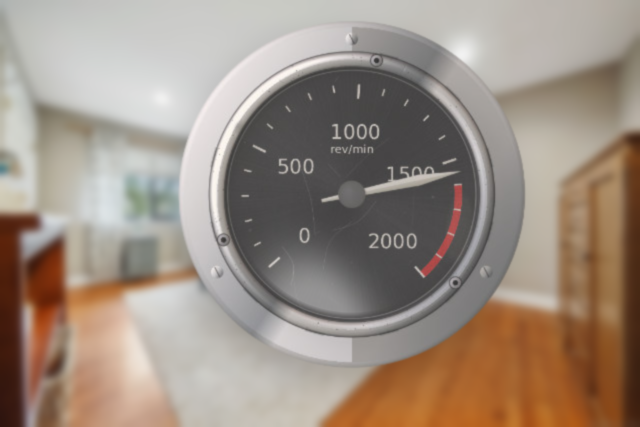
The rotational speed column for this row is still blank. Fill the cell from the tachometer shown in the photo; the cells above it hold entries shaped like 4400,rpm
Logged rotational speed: 1550,rpm
